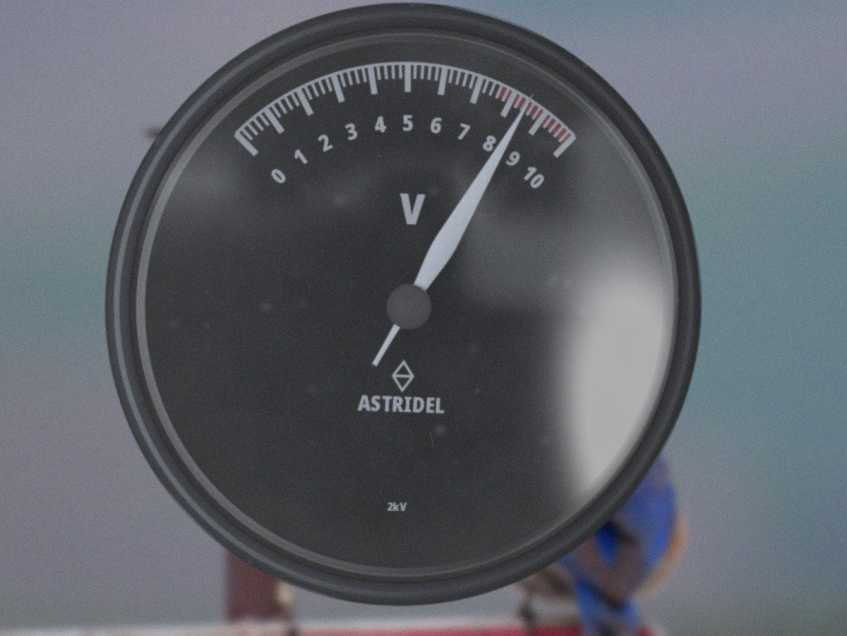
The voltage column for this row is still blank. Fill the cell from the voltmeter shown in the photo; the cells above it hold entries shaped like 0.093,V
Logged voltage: 8.4,V
